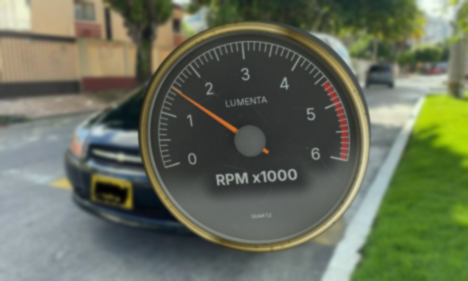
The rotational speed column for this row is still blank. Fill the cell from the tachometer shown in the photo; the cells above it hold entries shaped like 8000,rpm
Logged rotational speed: 1500,rpm
